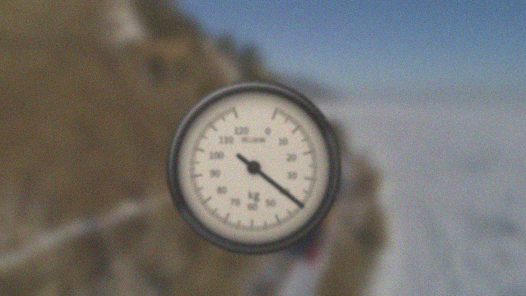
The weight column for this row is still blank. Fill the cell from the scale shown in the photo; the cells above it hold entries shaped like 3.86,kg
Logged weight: 40,kg
